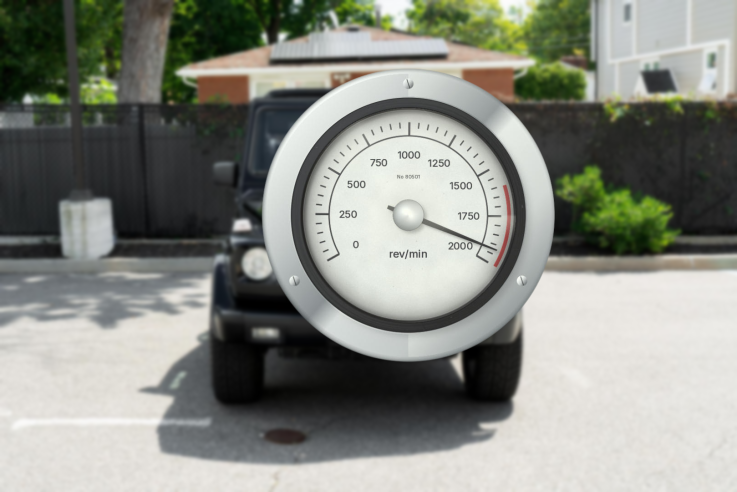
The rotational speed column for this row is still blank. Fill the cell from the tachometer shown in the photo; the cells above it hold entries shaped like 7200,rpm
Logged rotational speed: 1925,rpm
